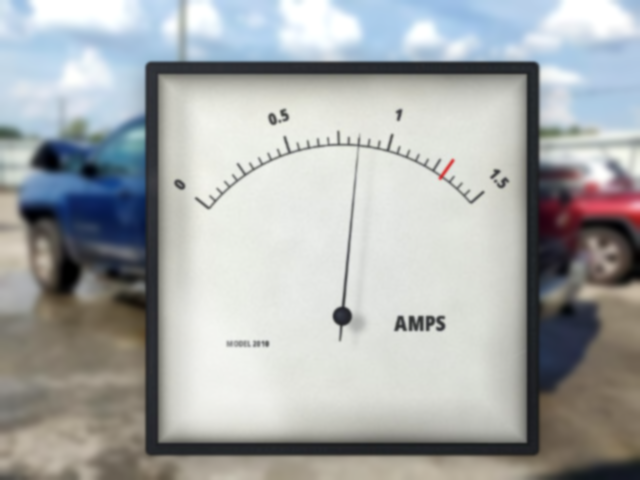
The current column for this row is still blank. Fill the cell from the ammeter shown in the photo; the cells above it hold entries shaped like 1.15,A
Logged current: 0.85,A
